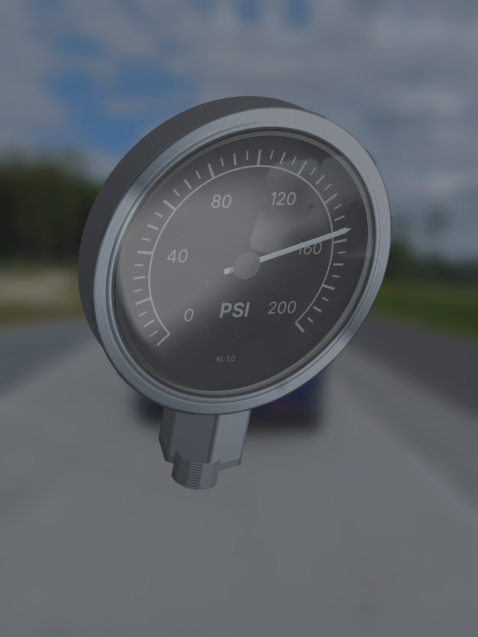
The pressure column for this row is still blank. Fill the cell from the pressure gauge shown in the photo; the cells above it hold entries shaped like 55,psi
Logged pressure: 155,psi
